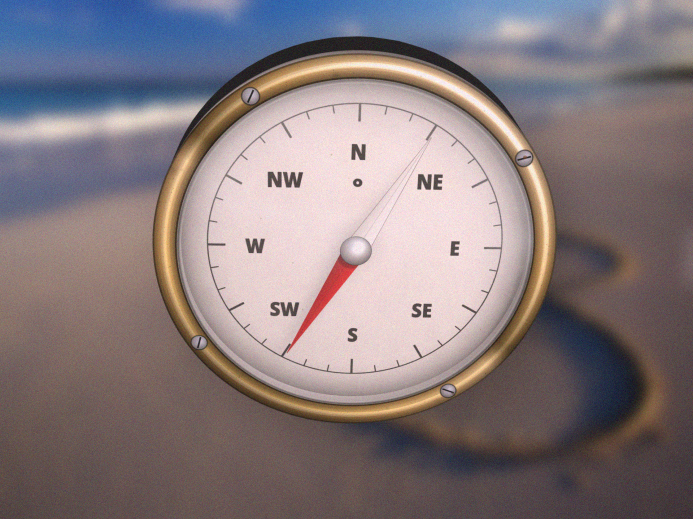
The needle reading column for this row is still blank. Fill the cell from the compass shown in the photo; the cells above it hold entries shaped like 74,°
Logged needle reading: 210,°
